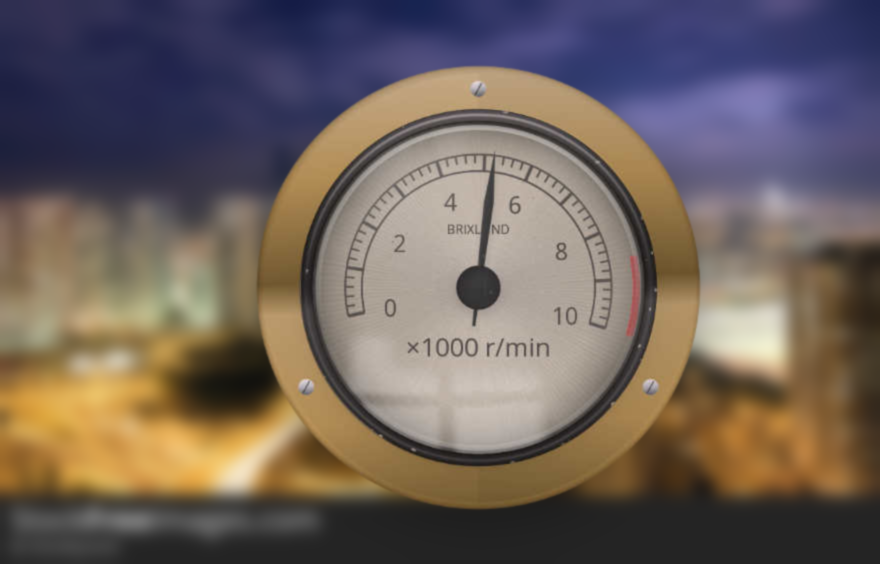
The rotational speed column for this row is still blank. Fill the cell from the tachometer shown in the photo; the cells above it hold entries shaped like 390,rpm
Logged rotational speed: 5200,rpm
